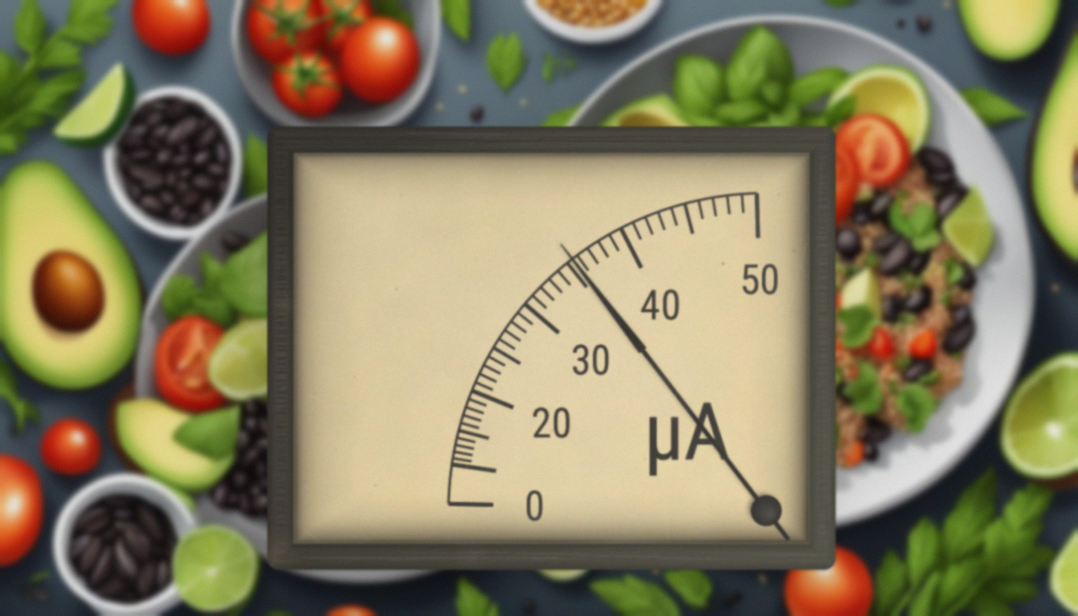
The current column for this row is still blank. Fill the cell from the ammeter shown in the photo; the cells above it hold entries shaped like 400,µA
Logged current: 35.5,µA
